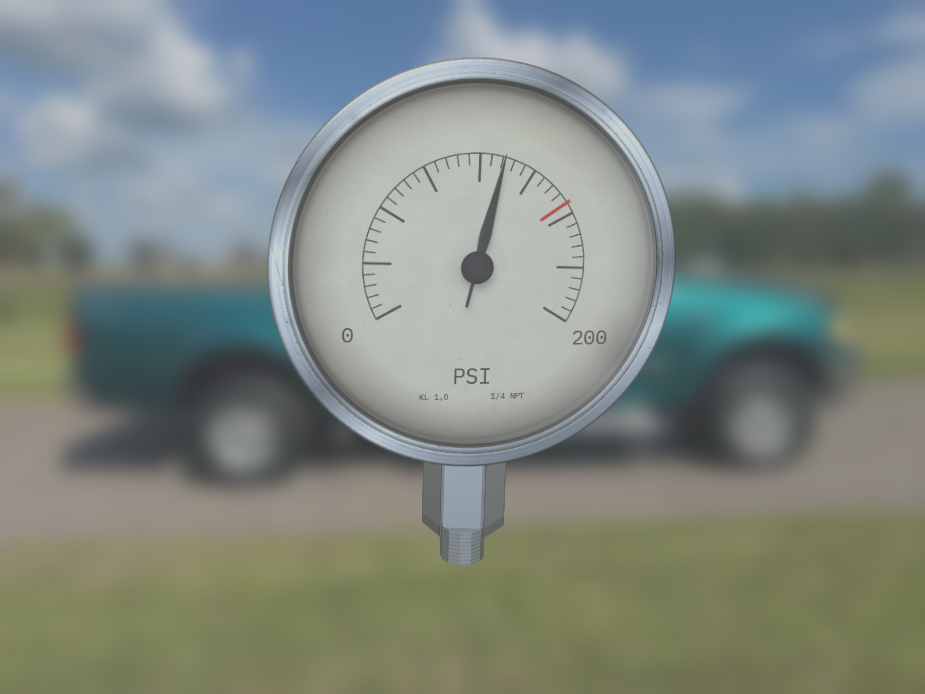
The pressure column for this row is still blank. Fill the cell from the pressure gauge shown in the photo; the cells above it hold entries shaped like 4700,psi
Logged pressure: 110,psi
